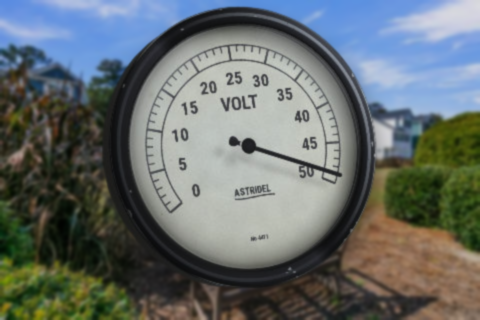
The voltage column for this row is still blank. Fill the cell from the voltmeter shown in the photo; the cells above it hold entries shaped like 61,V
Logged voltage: 49,V
